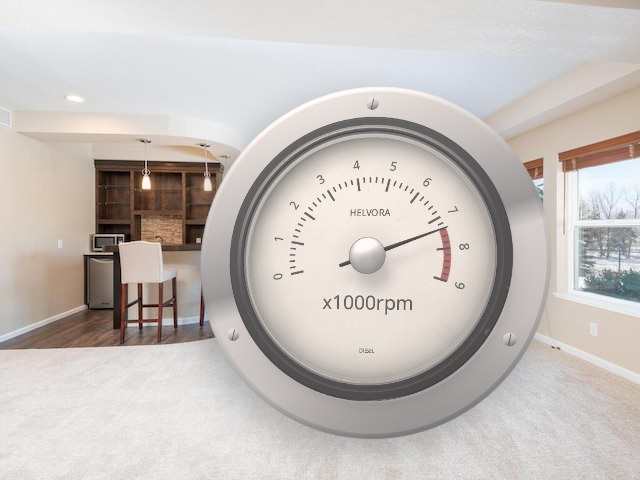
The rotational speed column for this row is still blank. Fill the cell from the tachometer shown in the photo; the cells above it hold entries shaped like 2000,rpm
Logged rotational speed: 7400,rpm
